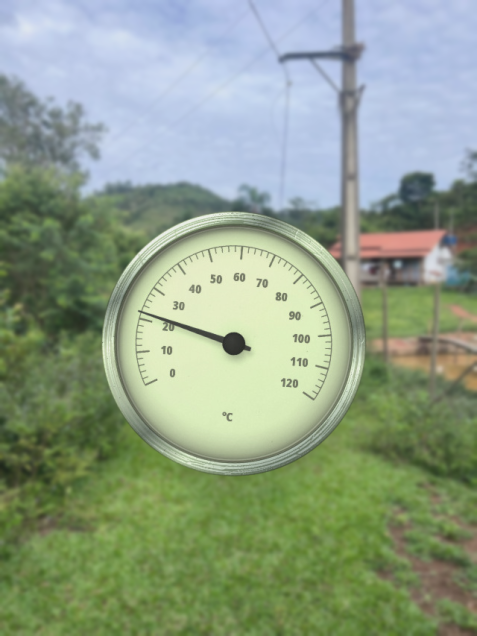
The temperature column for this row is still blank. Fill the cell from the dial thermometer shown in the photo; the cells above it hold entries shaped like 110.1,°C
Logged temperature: 22,°C
